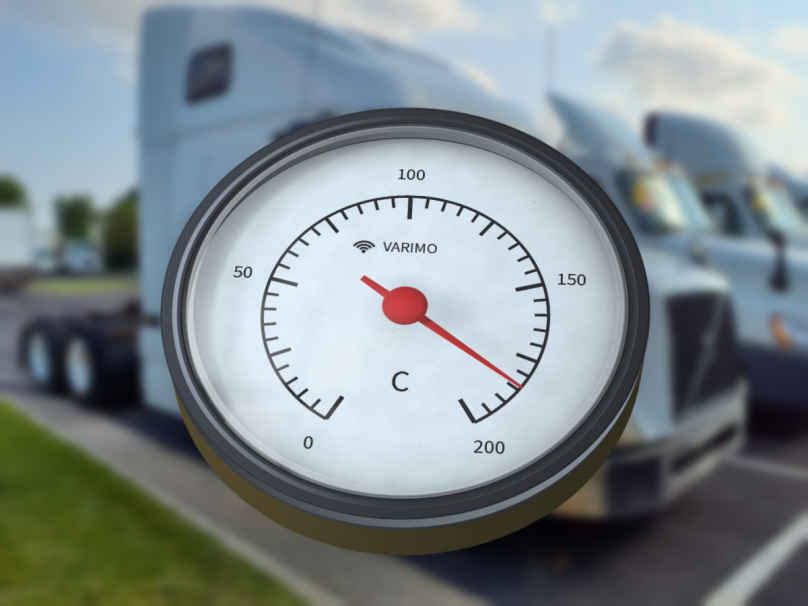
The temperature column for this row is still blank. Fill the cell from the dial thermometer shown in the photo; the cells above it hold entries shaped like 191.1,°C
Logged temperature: 185,°C
